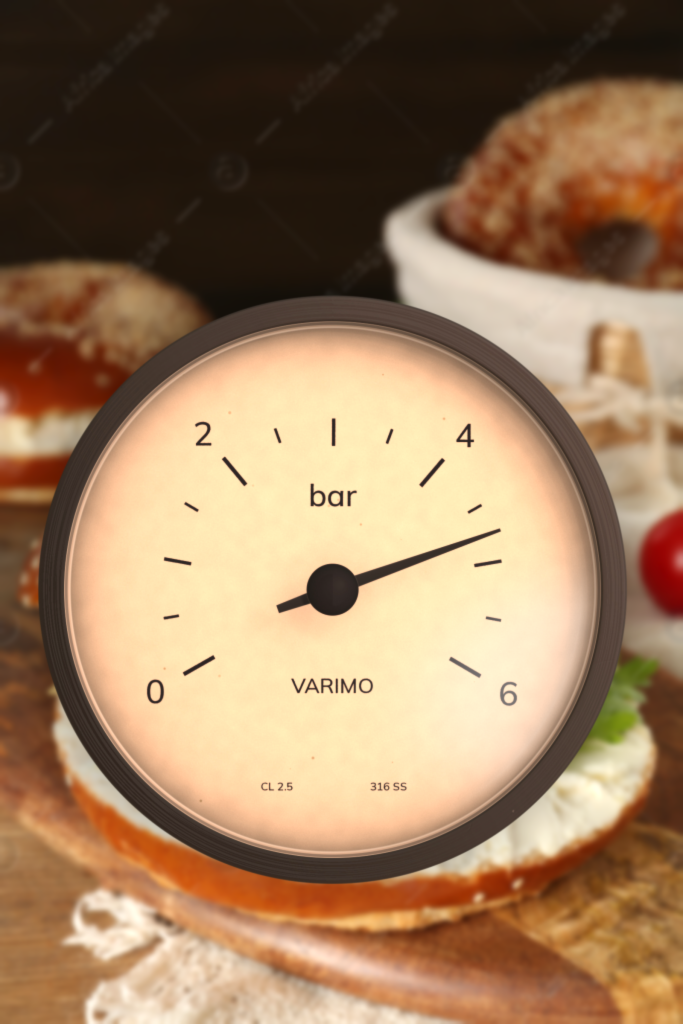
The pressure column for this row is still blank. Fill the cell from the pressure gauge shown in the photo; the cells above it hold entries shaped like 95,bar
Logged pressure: 4.75,bar
